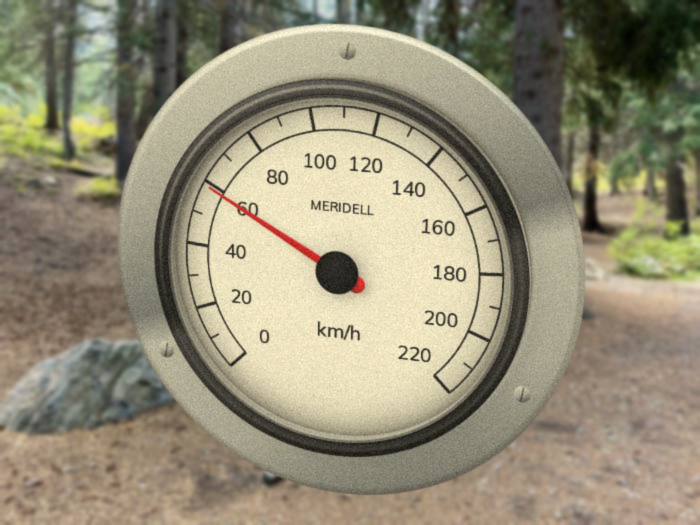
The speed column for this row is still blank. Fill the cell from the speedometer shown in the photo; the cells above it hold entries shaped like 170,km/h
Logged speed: 60,km/h
